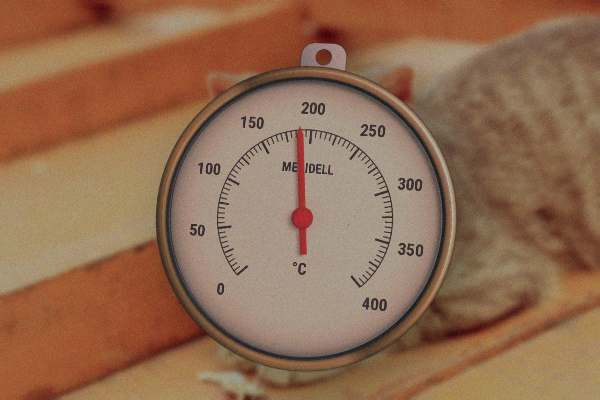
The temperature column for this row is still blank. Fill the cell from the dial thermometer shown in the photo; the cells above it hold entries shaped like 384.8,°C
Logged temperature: 190,°C
